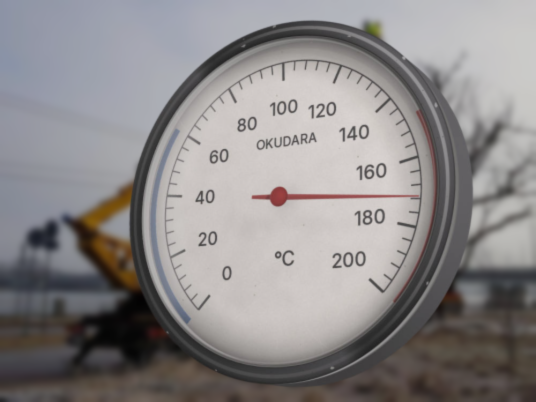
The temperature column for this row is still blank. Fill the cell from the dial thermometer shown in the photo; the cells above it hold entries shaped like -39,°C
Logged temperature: 172,°C
